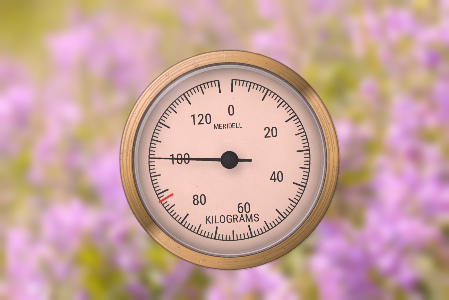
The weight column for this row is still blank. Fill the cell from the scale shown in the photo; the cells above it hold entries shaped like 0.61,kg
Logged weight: 100,kg
